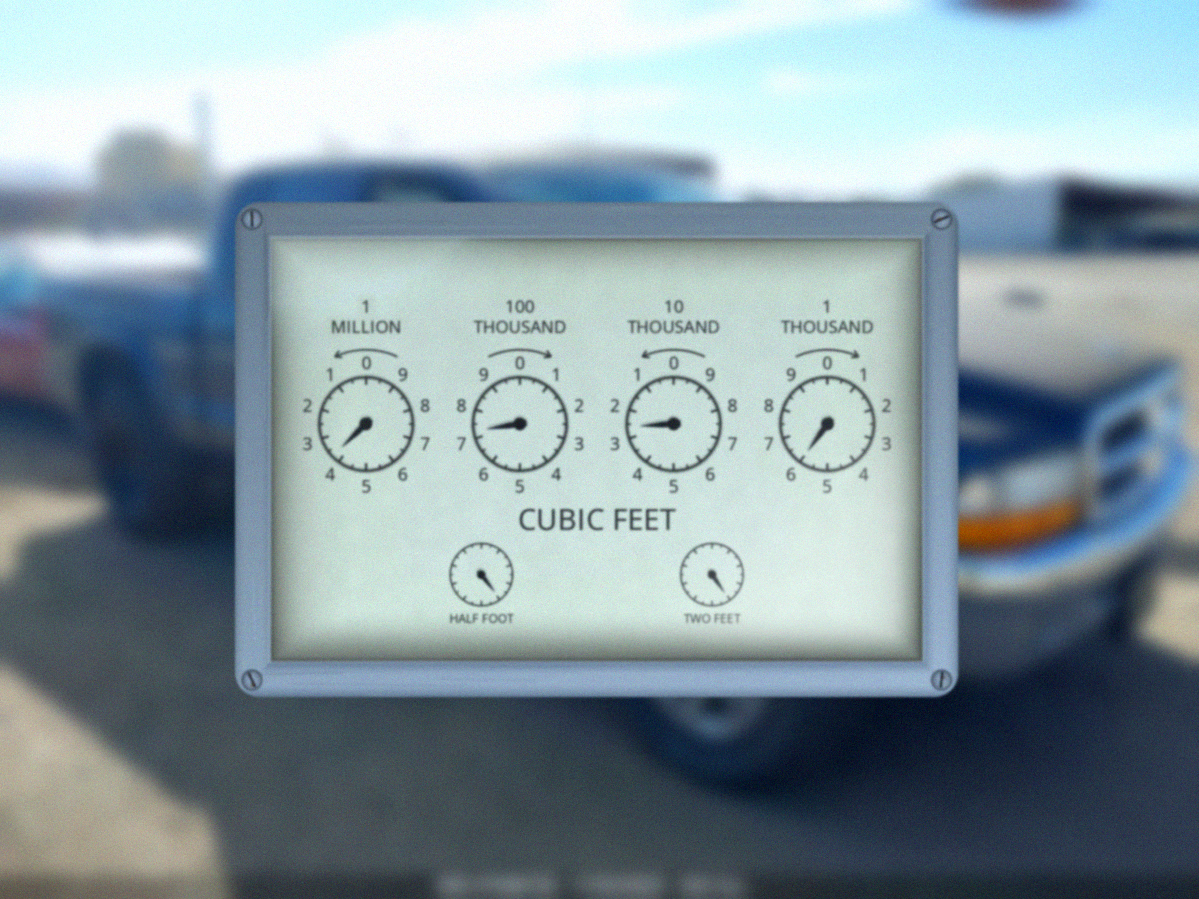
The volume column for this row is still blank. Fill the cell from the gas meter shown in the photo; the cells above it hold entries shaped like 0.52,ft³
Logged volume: 372600,ft³
